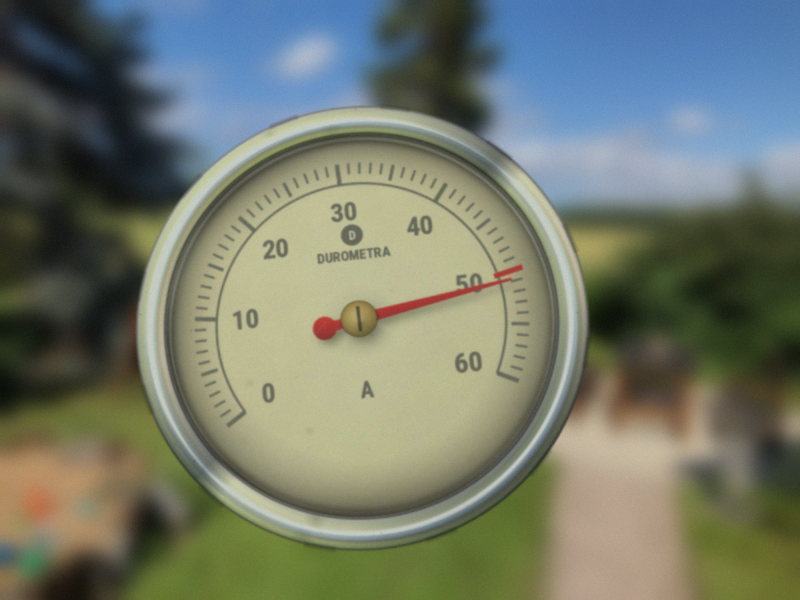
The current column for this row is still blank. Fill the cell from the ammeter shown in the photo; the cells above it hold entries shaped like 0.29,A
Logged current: 51,A
